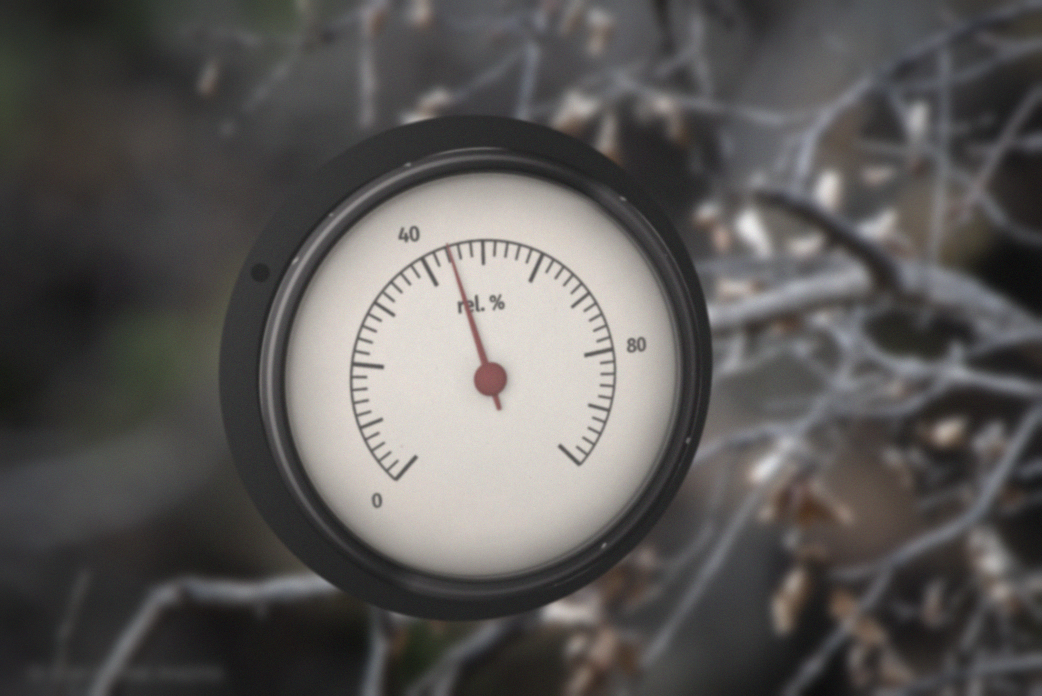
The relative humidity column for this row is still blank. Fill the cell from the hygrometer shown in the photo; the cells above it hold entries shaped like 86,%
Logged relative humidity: 44,%
